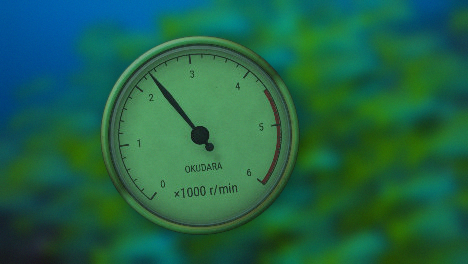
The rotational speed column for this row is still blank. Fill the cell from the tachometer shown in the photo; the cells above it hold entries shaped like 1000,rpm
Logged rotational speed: 2300,rpm
